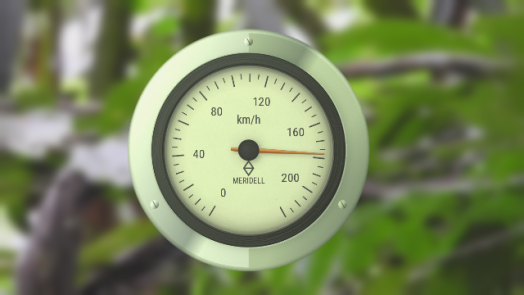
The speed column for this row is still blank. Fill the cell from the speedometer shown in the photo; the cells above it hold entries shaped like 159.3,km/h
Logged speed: 177.5,km/h
